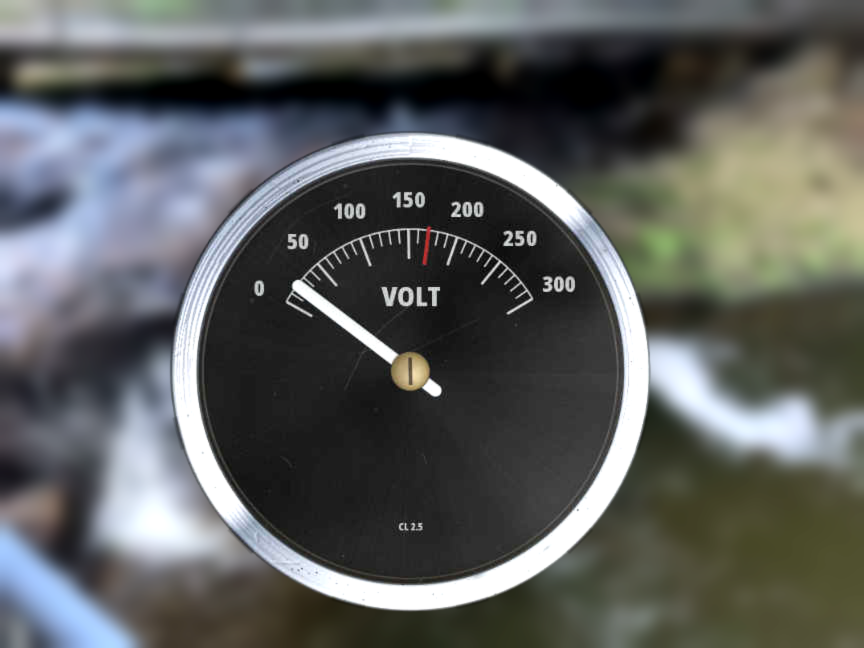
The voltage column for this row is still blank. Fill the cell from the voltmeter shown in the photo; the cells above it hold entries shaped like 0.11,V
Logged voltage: 20,V
